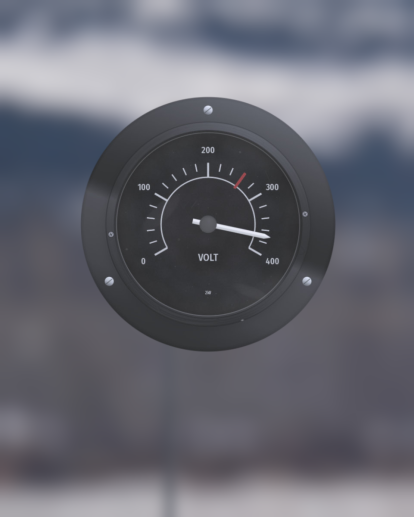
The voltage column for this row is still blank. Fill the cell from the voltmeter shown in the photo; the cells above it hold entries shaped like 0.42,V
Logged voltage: 370,V
